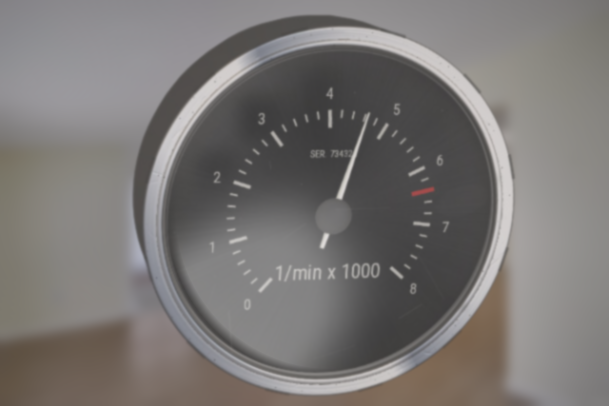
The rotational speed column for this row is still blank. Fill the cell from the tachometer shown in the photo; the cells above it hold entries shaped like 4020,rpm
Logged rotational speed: 4600,rpm
